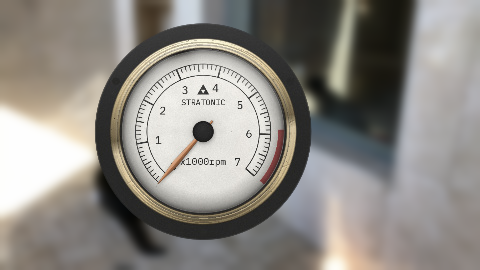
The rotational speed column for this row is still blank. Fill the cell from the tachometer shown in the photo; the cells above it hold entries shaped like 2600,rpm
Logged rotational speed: 0,rpm
